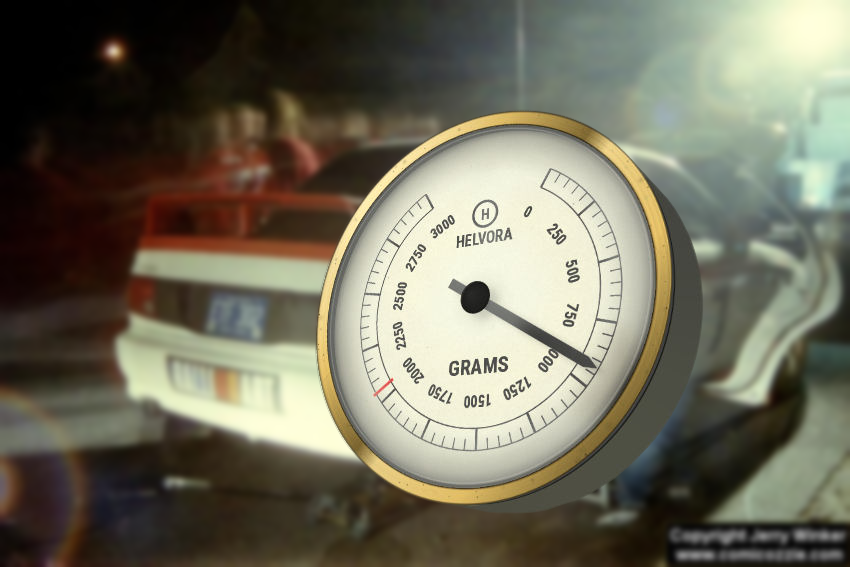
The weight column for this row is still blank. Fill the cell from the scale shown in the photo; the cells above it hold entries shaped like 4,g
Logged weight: 925,g
